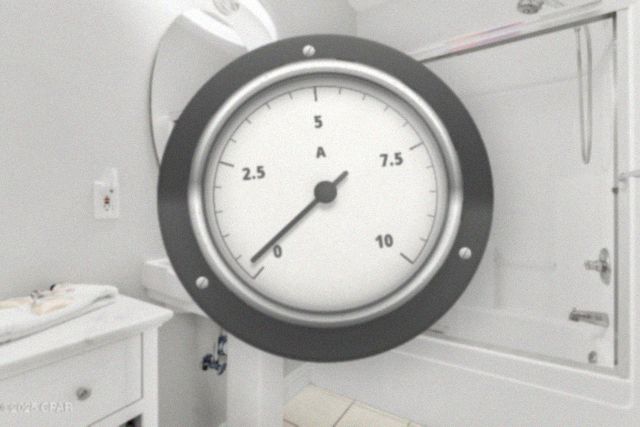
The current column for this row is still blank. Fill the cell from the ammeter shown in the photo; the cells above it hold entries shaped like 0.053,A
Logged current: 0.25,A
